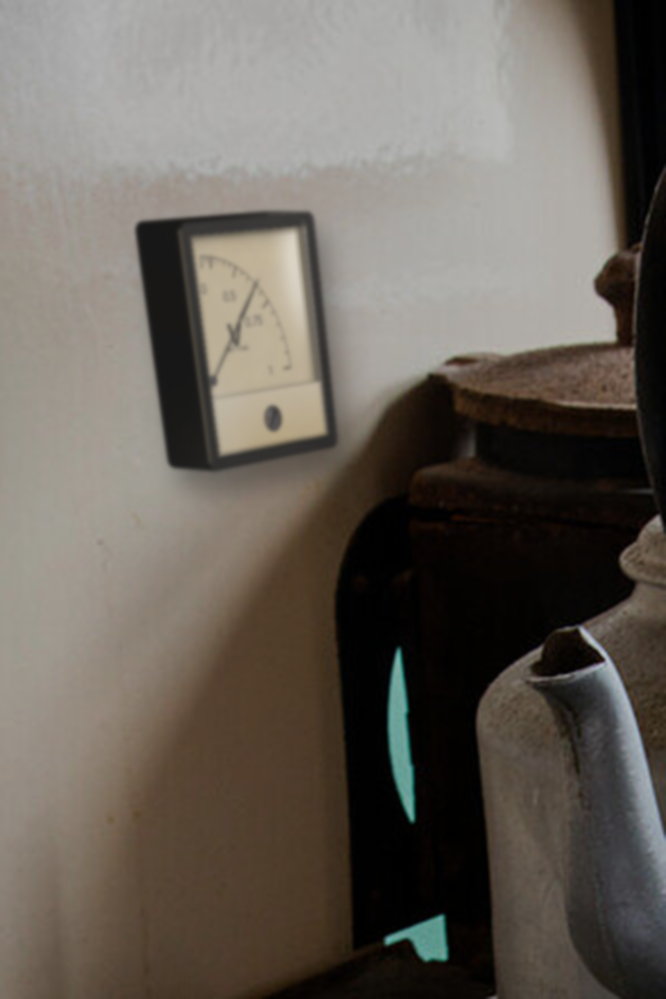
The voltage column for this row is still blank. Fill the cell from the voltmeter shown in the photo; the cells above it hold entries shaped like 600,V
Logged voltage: 0.65,V
